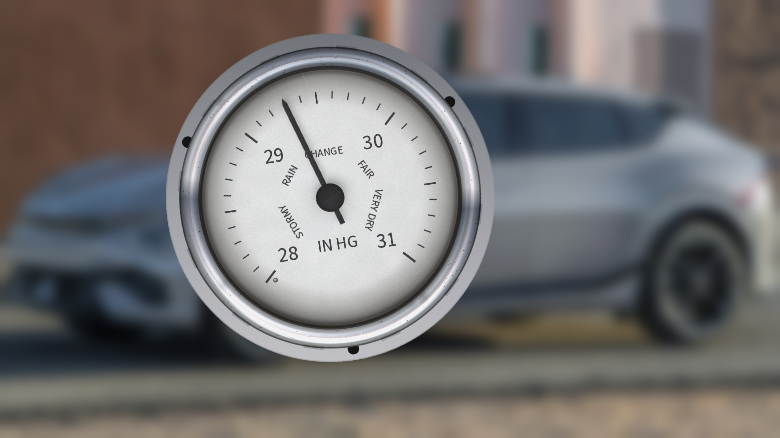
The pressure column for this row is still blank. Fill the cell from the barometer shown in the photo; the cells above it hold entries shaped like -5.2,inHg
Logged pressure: 29.3,inHg
